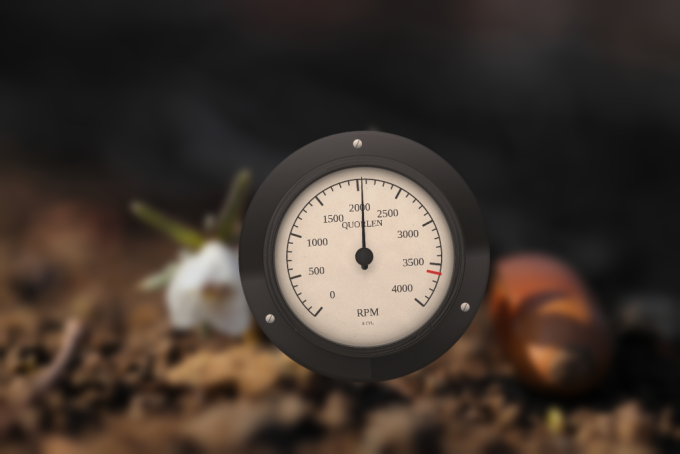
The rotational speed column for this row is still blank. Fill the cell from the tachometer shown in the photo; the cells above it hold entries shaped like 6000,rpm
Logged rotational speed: 2050,rpm
